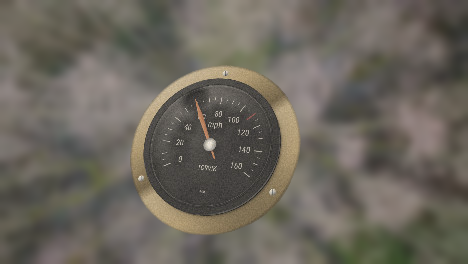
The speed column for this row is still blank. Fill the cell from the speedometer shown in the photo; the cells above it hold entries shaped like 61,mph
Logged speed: 60,mph
